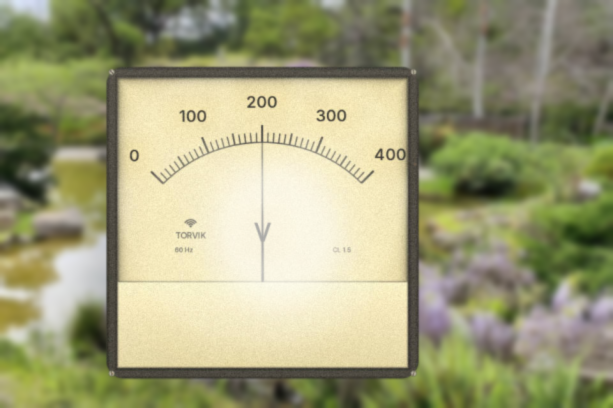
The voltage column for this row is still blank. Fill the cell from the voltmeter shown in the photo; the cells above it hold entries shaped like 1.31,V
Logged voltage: 200,V
